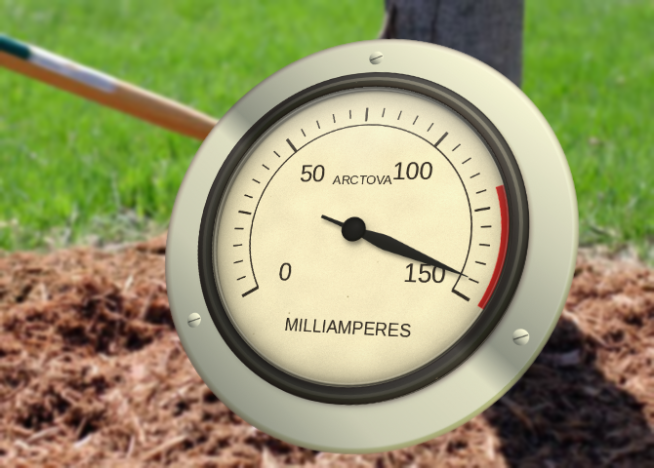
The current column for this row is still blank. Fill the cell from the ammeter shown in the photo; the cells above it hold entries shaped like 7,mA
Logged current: 145,mA
